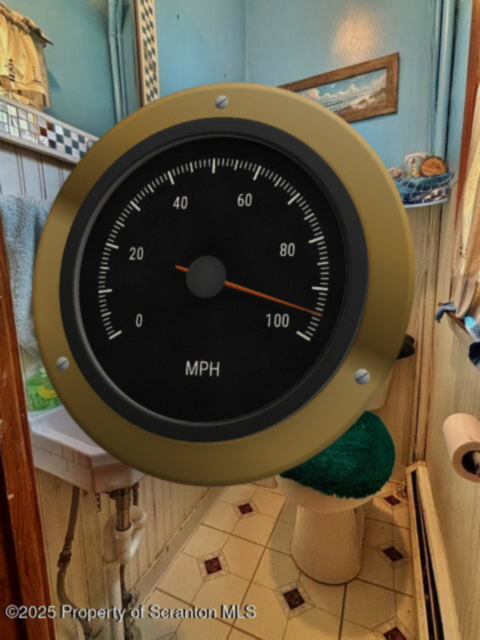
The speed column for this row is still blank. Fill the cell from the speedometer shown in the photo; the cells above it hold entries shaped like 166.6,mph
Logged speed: 95,mph
